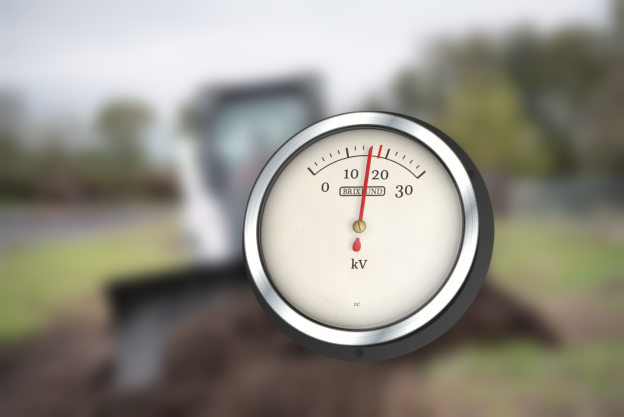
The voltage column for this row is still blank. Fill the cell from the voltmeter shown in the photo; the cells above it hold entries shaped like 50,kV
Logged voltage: 16,kV
